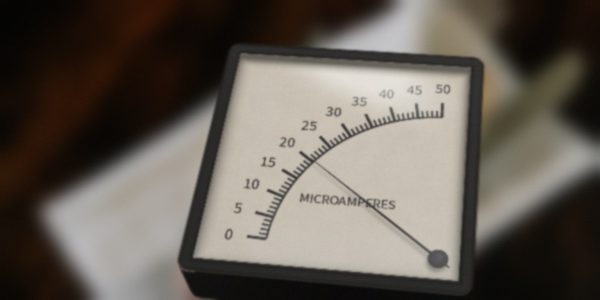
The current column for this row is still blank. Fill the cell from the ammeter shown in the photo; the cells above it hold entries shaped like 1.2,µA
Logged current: 20,µA
